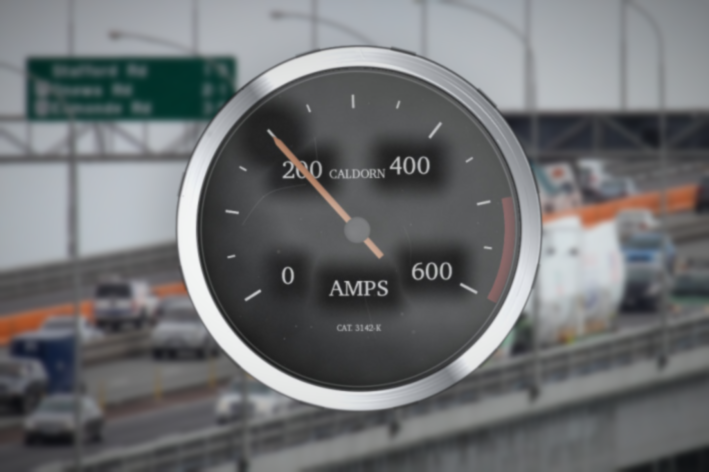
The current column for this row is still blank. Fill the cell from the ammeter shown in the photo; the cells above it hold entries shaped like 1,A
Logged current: 200,A
